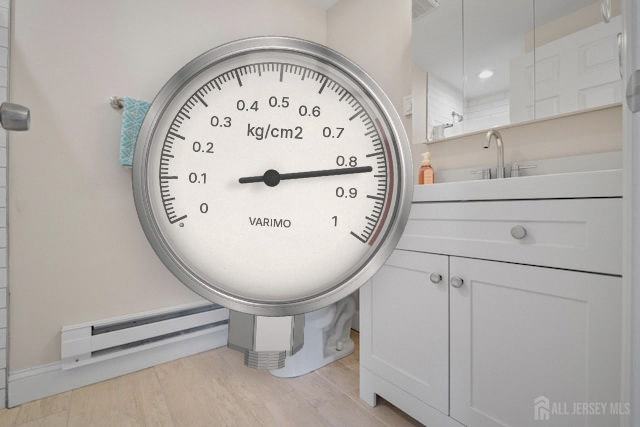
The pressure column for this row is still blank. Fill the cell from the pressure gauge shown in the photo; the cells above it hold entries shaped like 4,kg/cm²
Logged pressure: 0.83,kg/cm²
